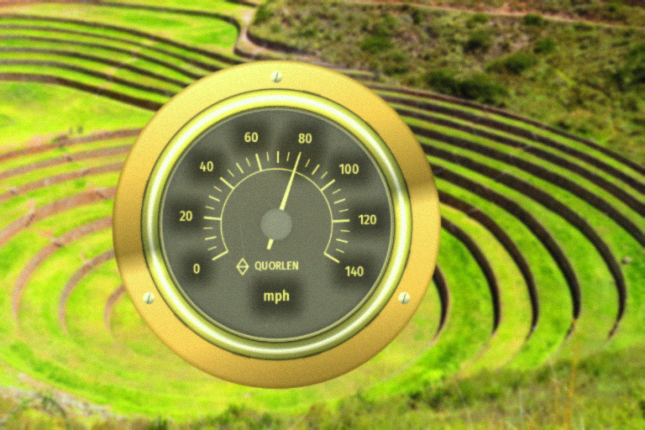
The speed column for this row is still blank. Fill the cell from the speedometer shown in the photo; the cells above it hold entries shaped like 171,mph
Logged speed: 80,mph
